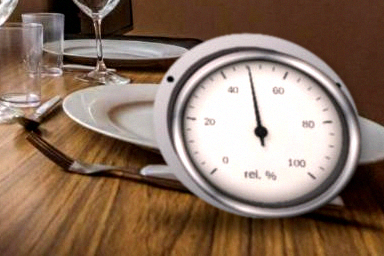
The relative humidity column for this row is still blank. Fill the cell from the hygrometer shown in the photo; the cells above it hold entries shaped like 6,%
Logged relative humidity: 48,%
